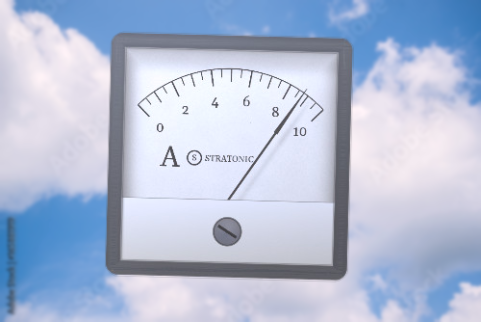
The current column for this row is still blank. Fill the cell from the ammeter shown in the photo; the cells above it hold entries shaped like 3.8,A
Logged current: 8.75,A
